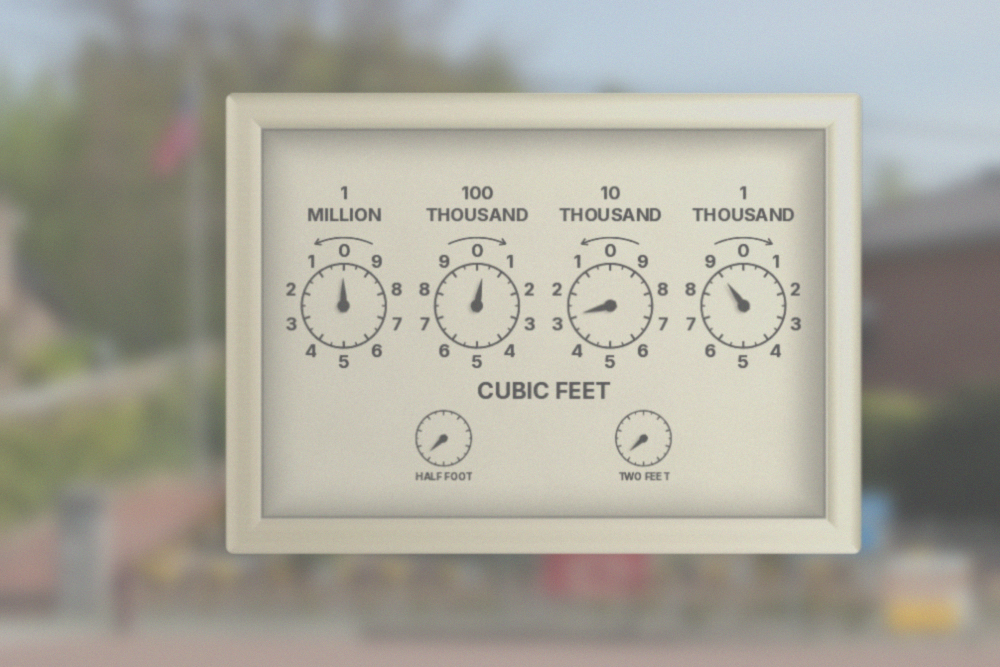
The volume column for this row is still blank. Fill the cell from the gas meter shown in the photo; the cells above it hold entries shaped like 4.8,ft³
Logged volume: 2900,ft³
